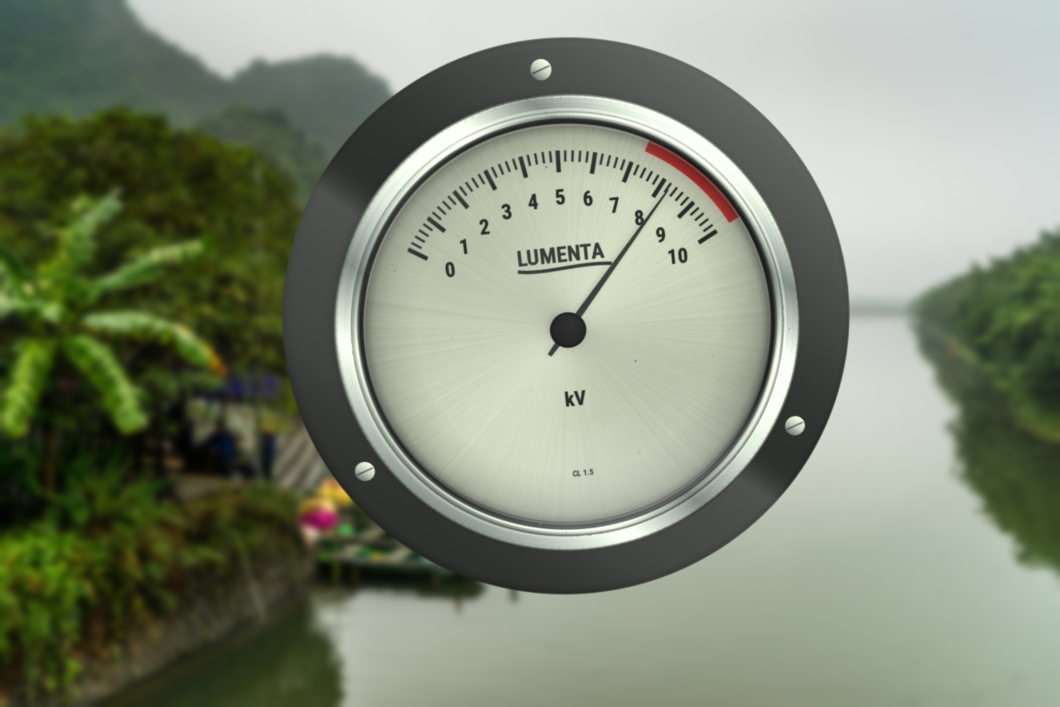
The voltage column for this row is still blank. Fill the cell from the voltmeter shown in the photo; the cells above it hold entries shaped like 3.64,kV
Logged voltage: 8.2,kV
